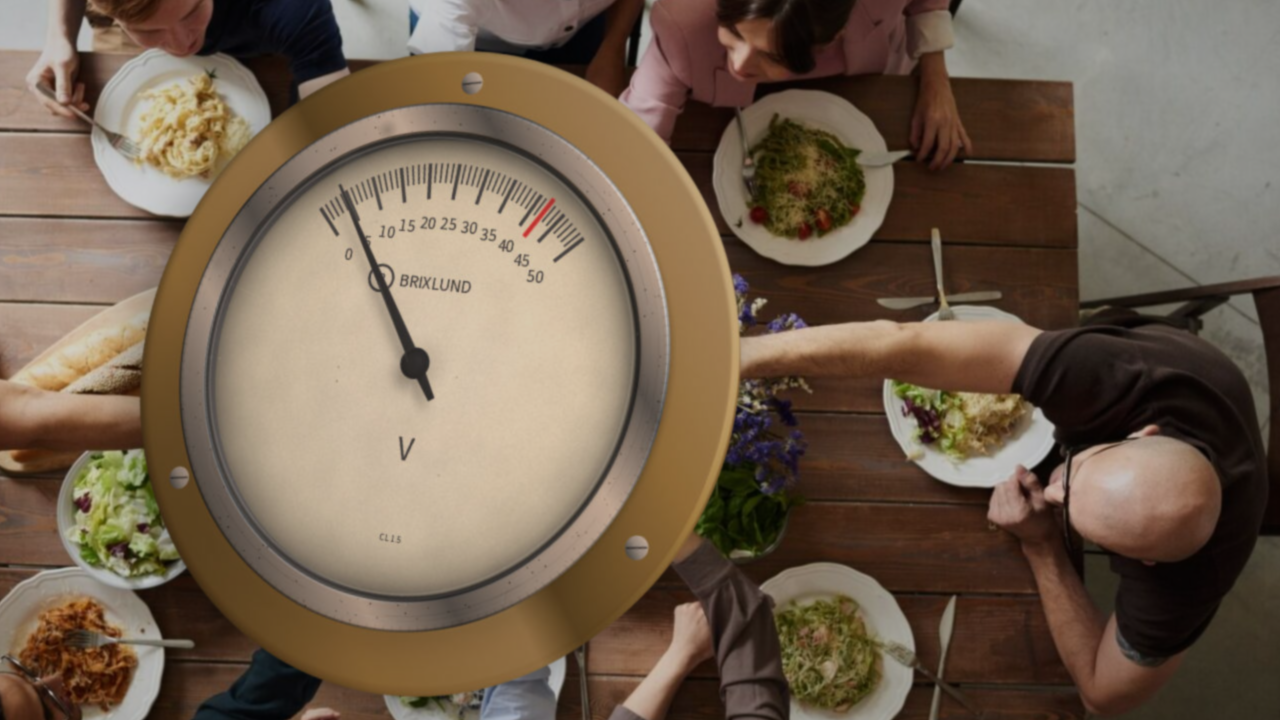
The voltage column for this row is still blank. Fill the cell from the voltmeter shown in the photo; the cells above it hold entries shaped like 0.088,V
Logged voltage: 5,V
